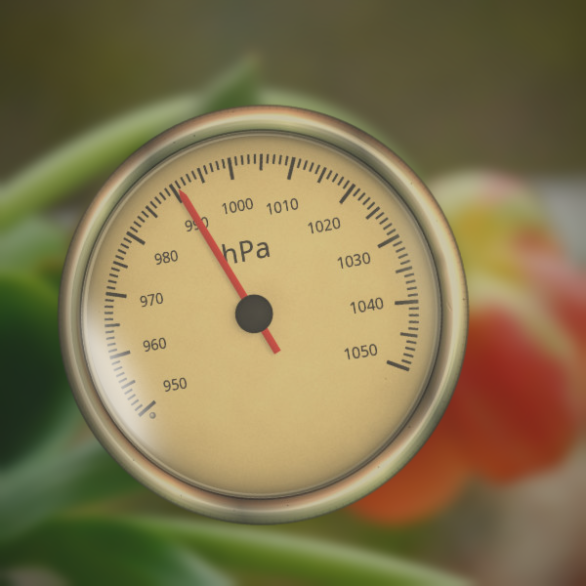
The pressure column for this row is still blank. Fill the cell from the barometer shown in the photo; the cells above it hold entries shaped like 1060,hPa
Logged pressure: 991,hPa
